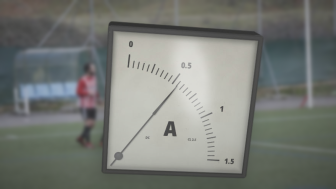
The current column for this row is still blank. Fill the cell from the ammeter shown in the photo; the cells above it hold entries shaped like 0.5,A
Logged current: 0.55,A
